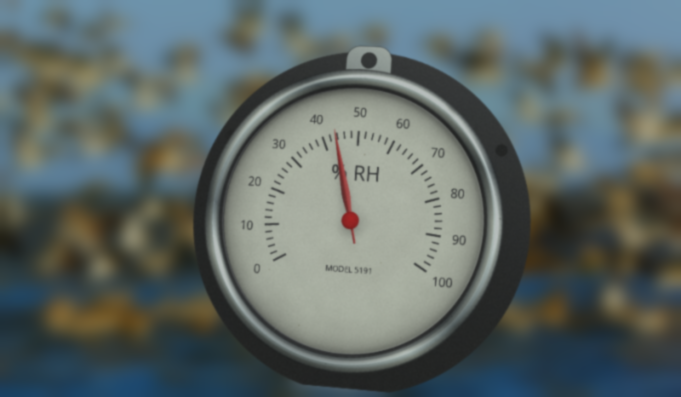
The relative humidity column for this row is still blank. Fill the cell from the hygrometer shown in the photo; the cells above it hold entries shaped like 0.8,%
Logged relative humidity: 44,%
